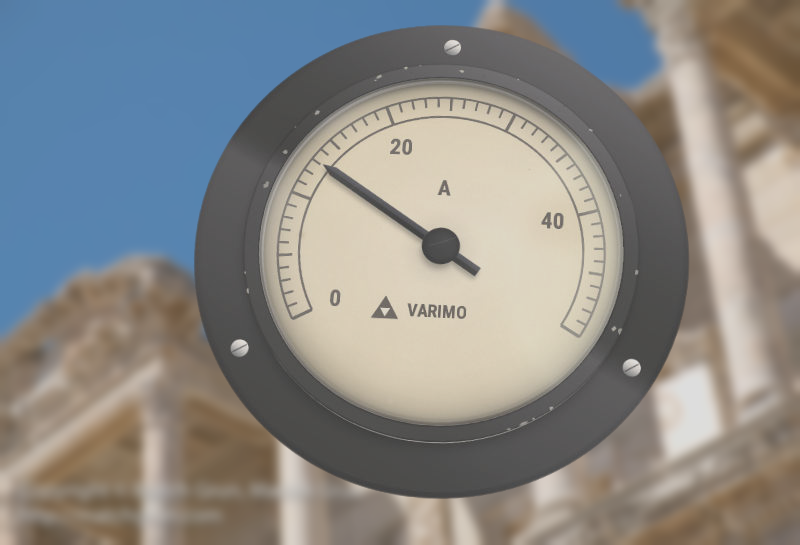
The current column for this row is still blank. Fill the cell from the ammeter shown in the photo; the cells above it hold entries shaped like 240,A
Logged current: 13,A
